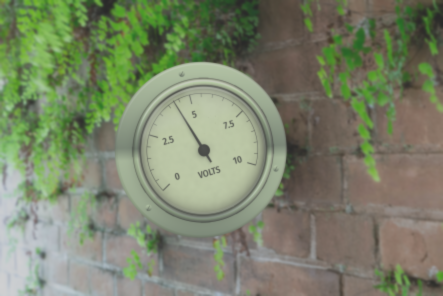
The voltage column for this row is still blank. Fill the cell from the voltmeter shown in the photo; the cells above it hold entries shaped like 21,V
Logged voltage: 4.25,V
